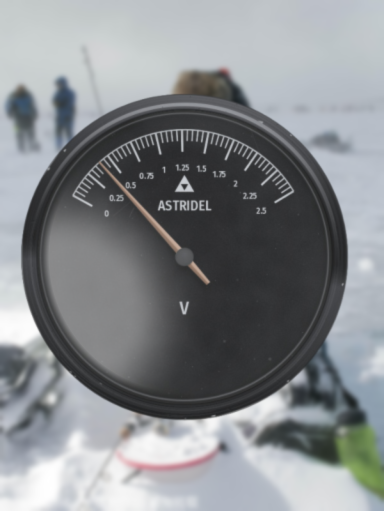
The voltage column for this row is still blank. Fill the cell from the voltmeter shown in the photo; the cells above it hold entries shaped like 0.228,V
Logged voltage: 0.4,V
